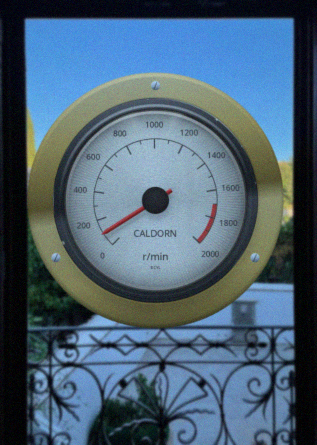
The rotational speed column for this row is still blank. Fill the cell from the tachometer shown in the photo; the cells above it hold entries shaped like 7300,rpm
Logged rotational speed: 100,rpm
